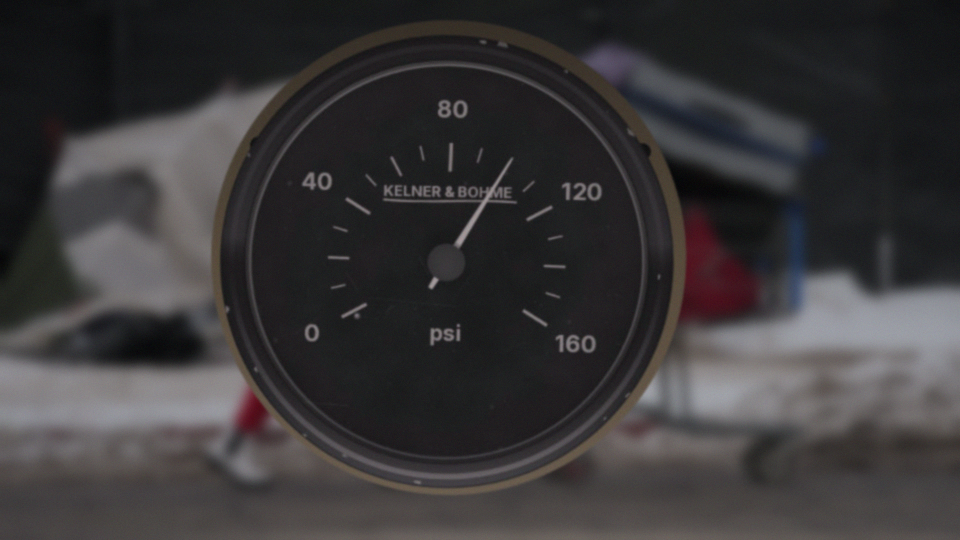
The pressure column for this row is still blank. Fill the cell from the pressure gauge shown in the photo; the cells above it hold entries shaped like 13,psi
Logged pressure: 100,psi
